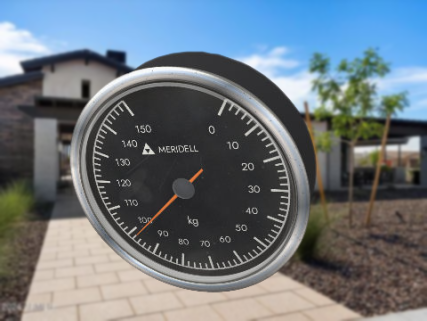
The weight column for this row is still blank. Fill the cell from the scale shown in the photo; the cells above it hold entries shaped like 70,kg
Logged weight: 98,kg
